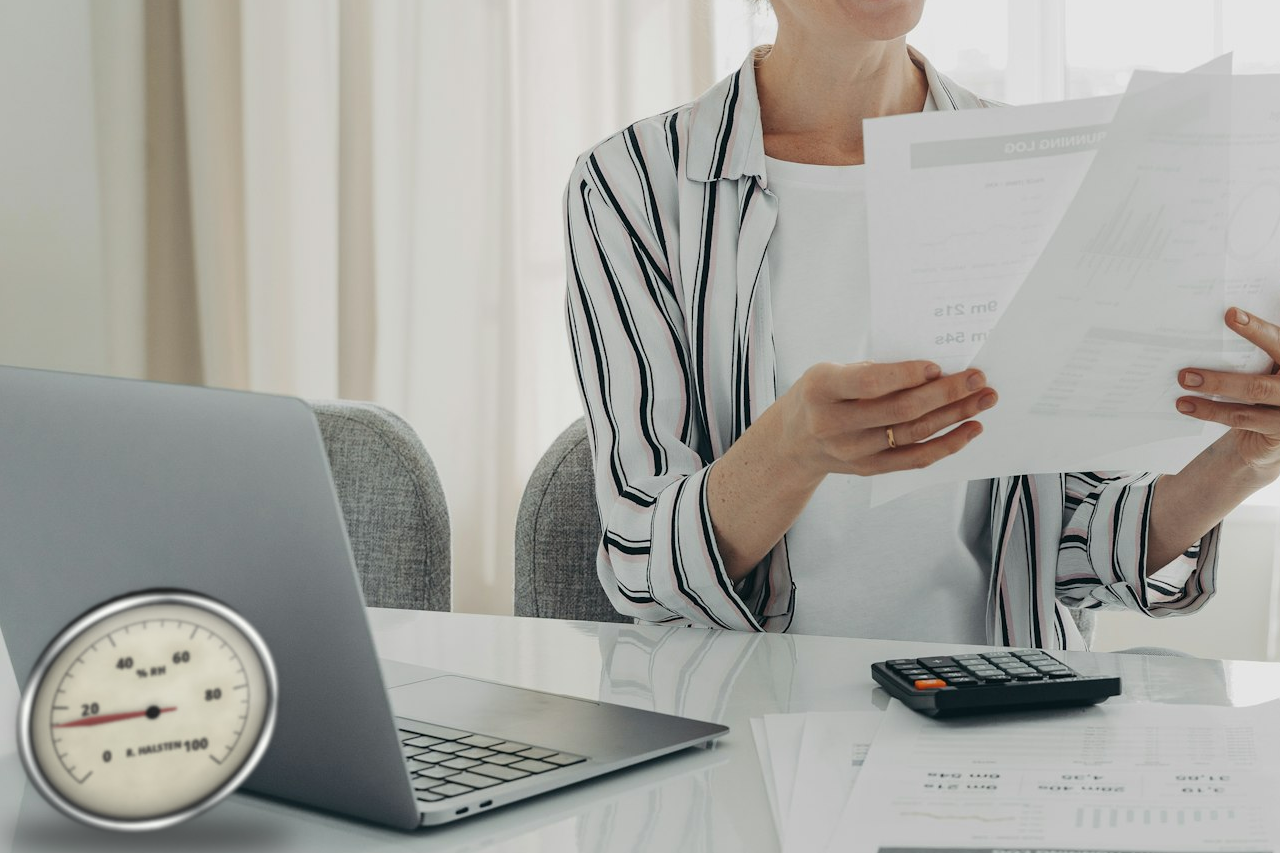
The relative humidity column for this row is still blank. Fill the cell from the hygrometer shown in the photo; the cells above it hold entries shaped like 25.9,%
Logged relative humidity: 16,%
